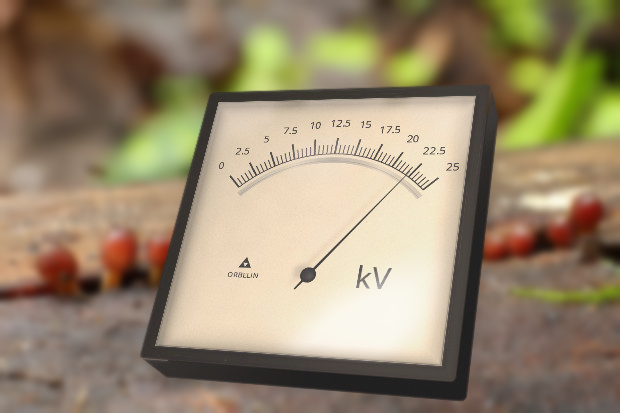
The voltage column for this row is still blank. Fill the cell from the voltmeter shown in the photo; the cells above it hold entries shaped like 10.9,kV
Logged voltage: 22.5,kV
